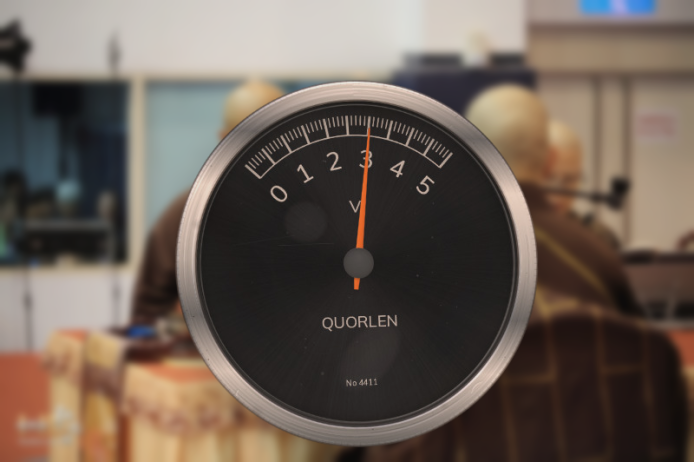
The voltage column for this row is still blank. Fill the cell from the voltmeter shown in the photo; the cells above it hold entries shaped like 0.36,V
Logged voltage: 3,V
